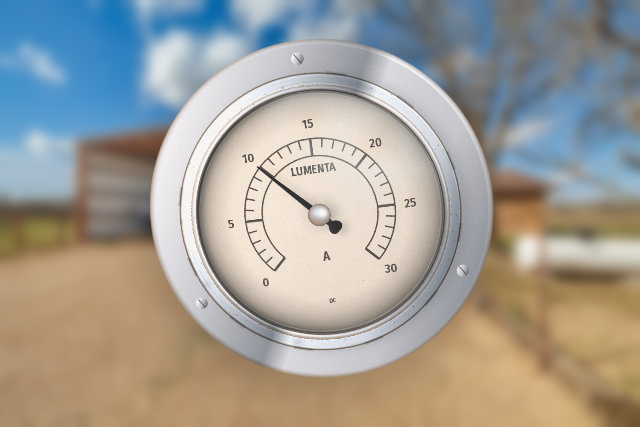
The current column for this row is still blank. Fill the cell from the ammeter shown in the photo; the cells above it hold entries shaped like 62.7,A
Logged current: 10,A
